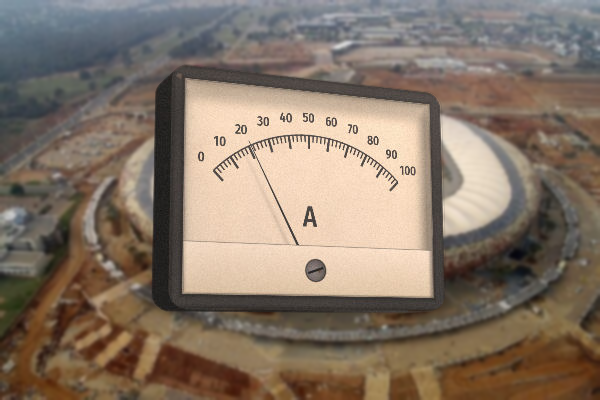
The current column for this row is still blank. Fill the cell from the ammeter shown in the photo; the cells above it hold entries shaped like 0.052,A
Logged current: 20,A
